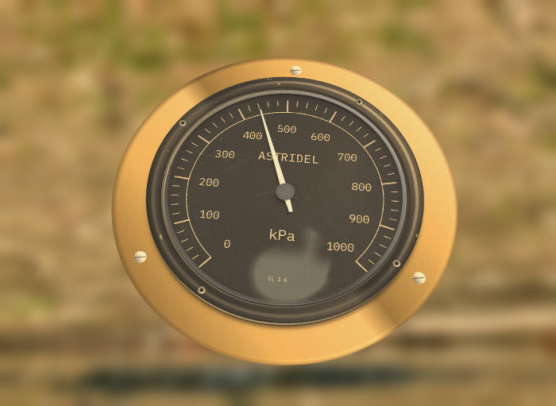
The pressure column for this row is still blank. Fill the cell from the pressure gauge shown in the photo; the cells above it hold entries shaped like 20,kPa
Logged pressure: 440,kPa
